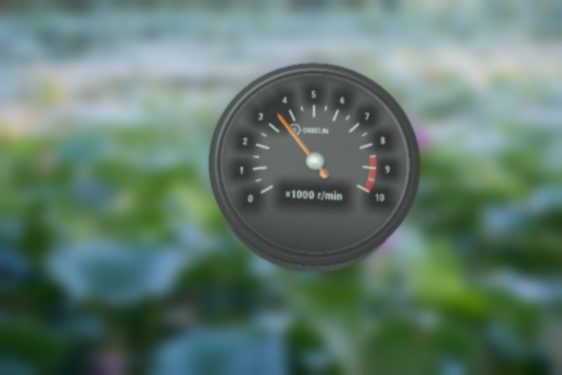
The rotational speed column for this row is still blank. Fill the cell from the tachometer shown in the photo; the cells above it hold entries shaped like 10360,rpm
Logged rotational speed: 3500,rpm
